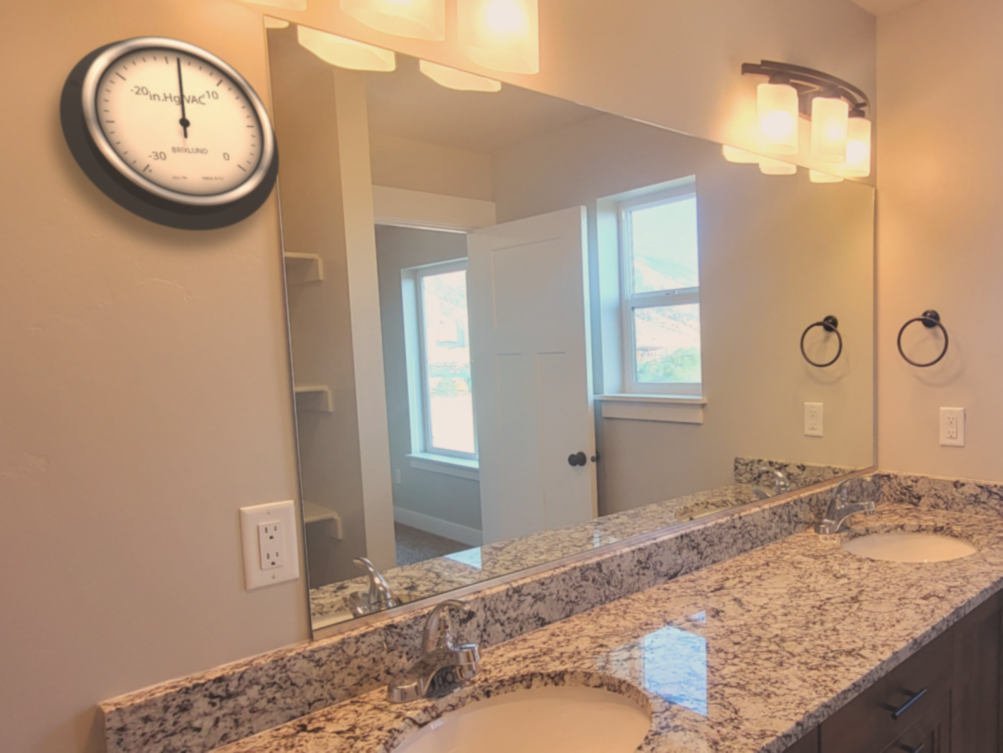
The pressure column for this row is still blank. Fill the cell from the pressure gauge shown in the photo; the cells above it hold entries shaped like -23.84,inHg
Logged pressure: -14,inHg
